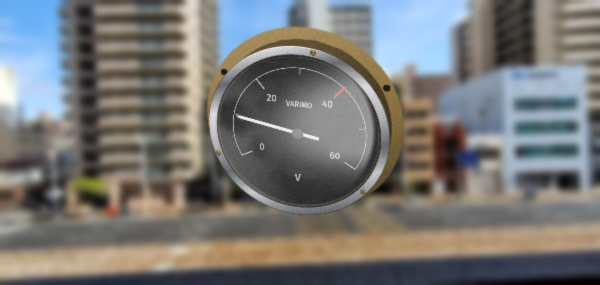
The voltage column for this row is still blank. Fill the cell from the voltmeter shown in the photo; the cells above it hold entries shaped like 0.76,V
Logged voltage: 10,V
